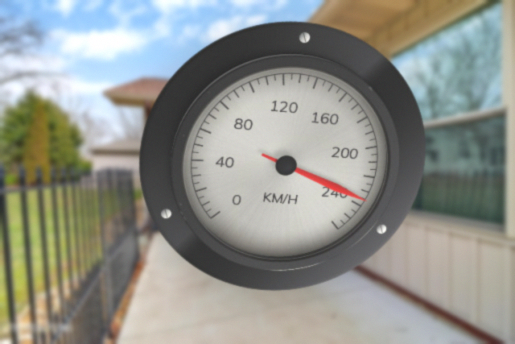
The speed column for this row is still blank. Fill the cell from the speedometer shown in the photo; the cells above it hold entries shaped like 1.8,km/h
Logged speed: 235,km/h
